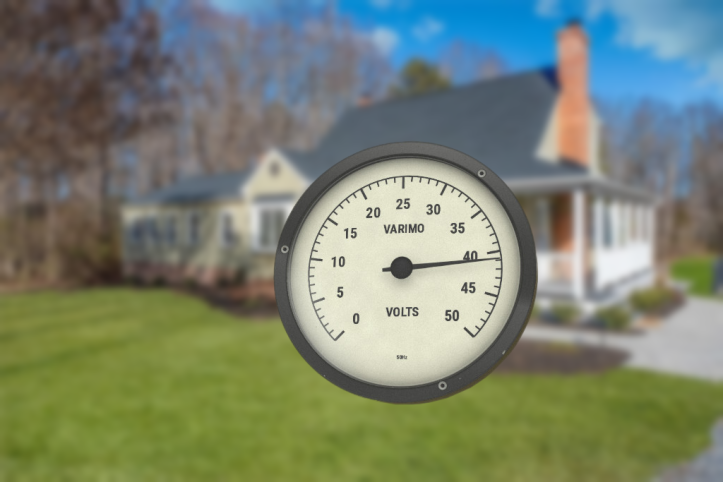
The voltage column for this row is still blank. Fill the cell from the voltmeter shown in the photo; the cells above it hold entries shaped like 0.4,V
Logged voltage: 41,V
